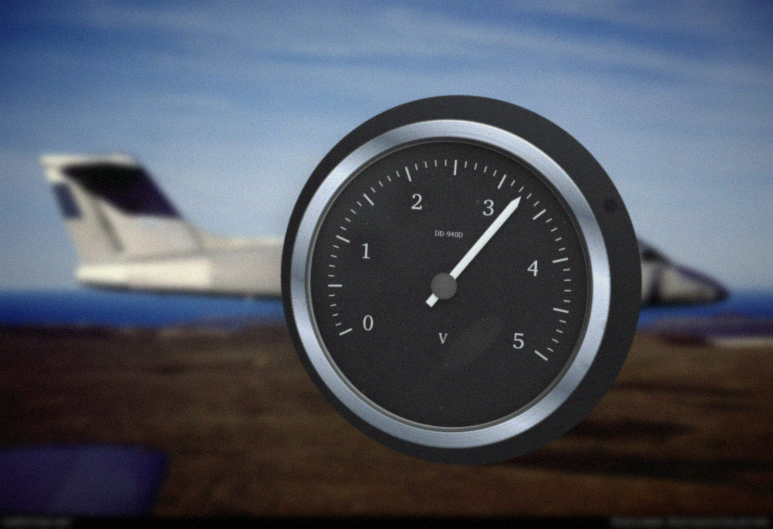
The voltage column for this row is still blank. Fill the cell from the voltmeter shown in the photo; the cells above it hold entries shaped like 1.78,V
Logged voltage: 3.25,V
